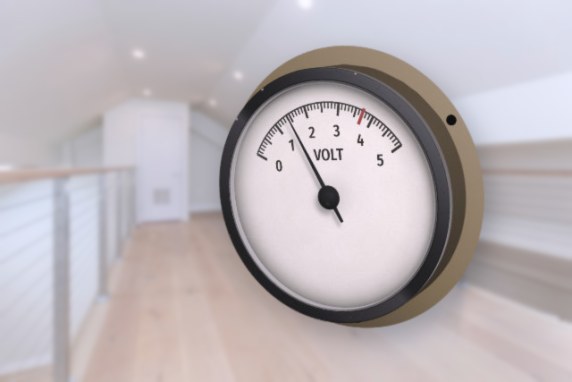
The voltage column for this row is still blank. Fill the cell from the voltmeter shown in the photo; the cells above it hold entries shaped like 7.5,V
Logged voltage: 1.5,V
